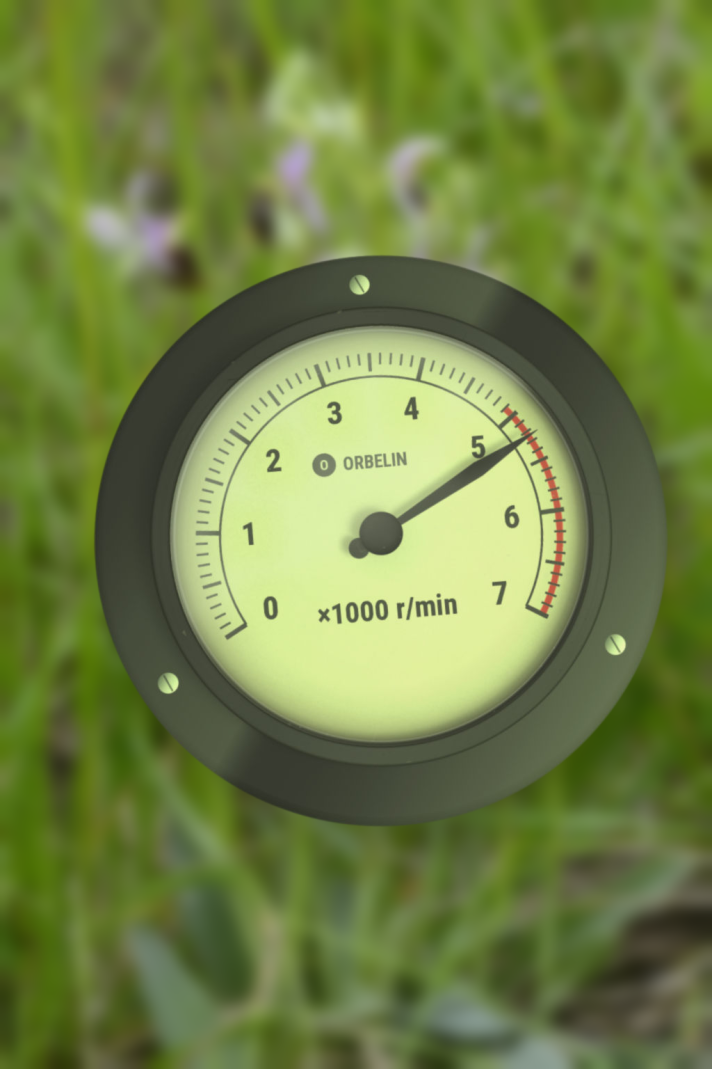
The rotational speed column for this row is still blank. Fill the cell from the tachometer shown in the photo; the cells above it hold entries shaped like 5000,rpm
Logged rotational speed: 5250,rpm
